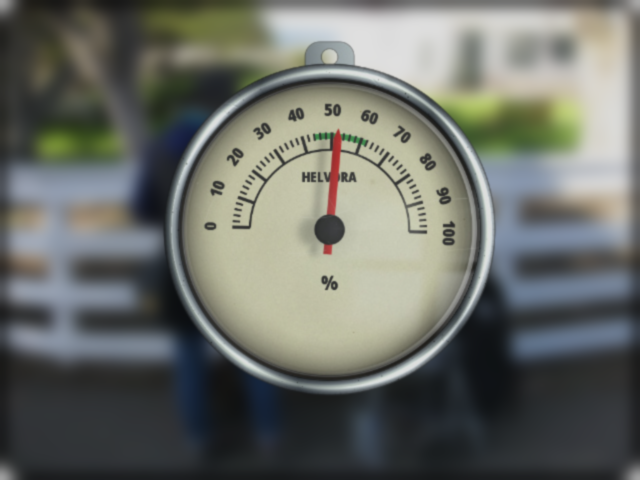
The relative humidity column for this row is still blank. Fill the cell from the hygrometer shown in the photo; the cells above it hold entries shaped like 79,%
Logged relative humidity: 52,%
